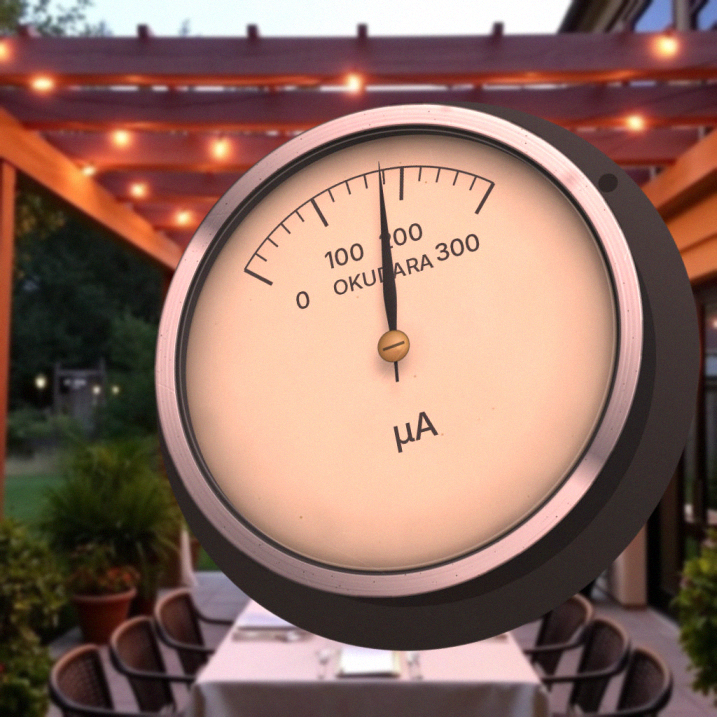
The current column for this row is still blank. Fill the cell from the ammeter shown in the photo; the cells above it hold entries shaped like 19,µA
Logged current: 180,µA
